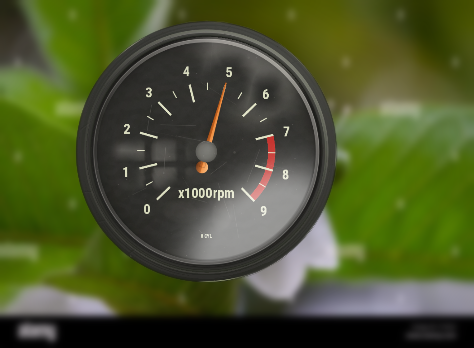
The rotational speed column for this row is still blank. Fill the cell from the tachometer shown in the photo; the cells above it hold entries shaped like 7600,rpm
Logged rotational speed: 5000,rpm
